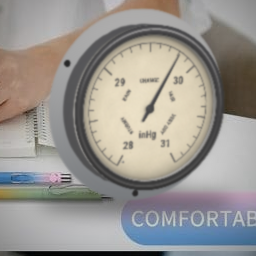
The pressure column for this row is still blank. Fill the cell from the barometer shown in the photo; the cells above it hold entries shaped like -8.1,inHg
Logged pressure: 29.8,inHg
